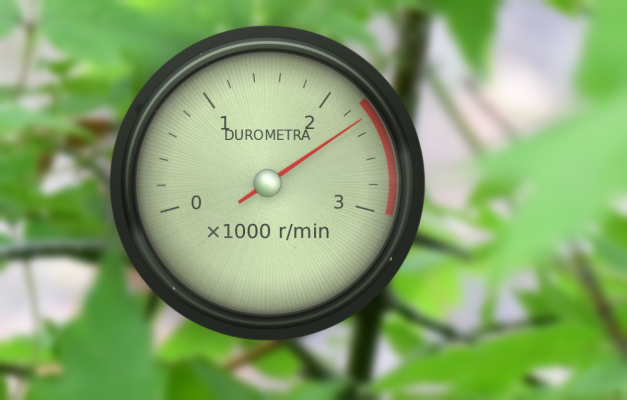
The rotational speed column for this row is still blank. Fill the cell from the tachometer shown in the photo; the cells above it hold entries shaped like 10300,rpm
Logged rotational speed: 2300,rpm
